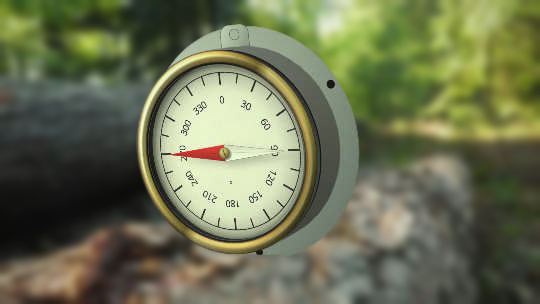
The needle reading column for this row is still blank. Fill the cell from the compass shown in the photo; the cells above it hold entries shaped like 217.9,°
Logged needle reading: 270,°
